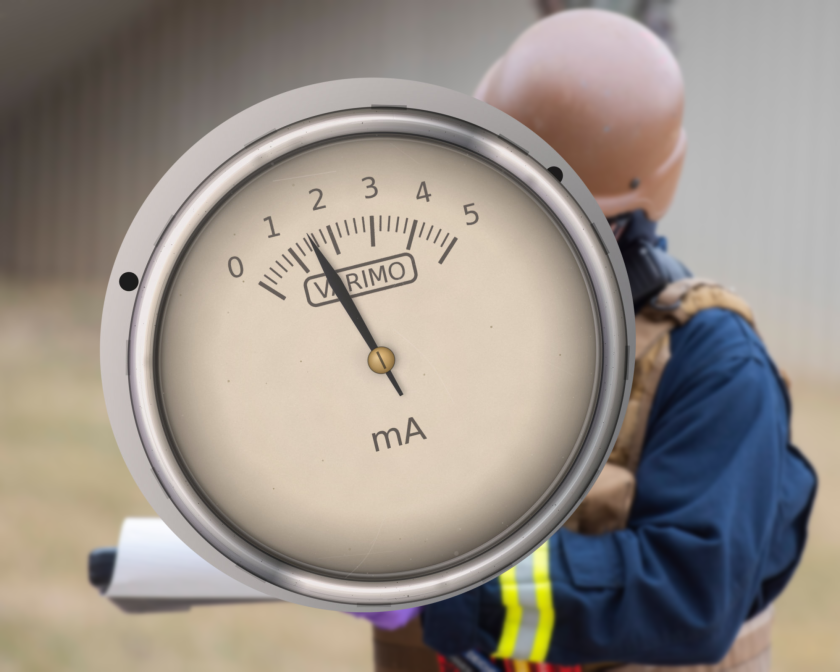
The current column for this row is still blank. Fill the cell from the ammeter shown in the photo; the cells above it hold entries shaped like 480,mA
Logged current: 1.5,mA
